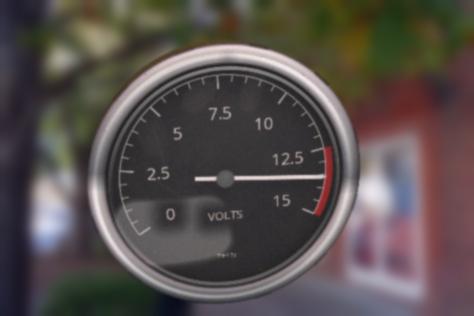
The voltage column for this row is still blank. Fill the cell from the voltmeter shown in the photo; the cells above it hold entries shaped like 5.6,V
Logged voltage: 13.5,V
